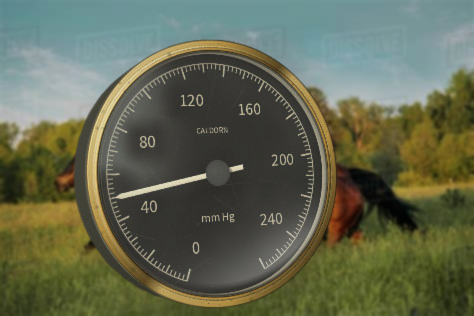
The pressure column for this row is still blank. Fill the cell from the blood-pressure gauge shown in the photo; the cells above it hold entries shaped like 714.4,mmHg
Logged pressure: 50,mmHg
